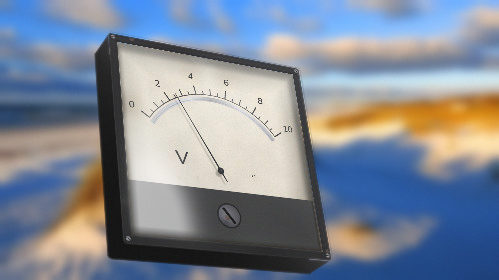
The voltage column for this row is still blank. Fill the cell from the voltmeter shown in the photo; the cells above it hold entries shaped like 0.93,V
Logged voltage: 2.5,V
